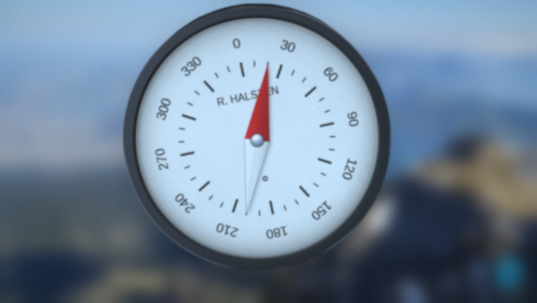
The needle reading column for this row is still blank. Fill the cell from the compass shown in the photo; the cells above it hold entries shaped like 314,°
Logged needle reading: 20,°
